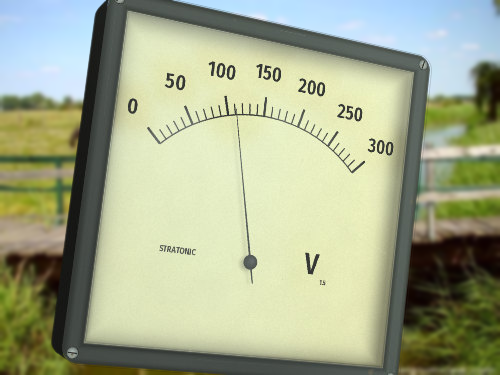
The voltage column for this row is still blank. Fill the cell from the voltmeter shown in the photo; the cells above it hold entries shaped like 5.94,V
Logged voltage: 110,V
